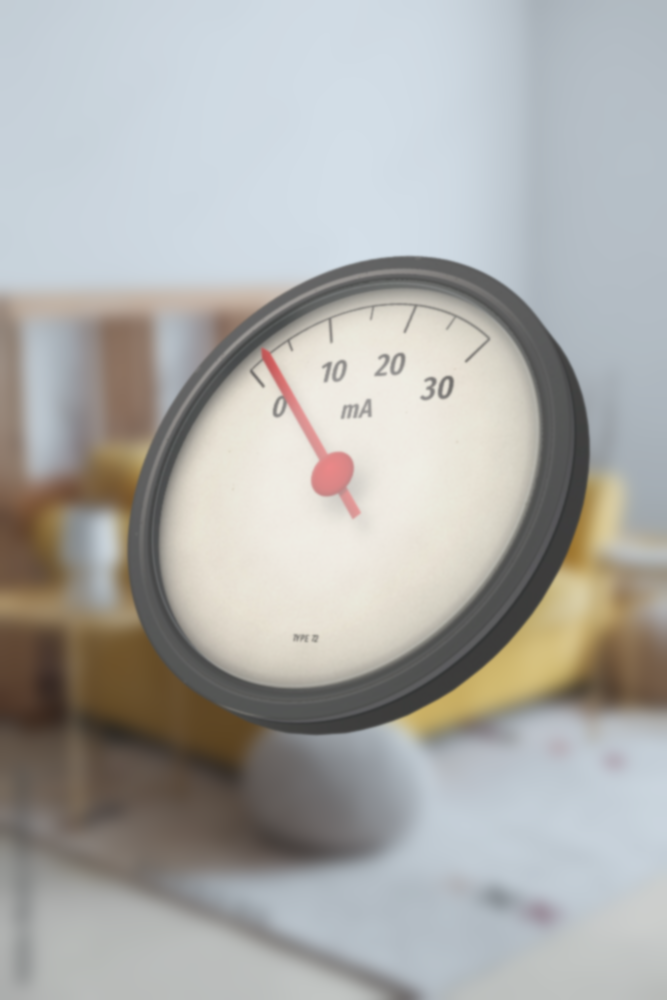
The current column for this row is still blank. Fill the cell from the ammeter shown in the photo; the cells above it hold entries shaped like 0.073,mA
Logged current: 2.5,mA
